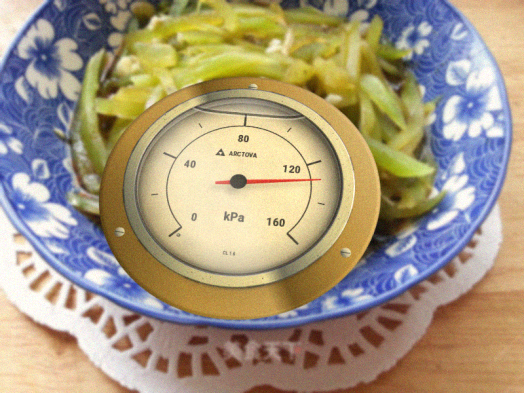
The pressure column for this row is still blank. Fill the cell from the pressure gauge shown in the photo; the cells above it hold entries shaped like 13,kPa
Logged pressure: 130,kPa
